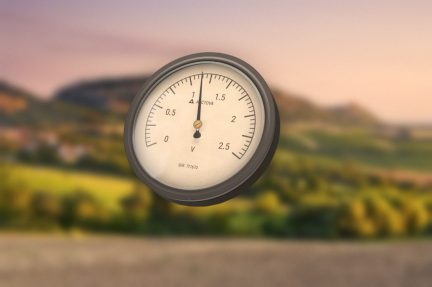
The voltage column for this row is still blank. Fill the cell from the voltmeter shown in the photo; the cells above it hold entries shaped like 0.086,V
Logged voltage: 1.15,V
